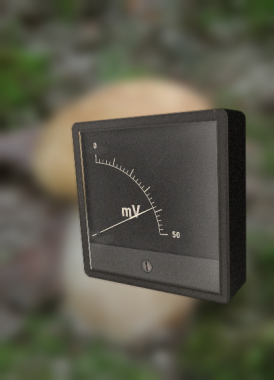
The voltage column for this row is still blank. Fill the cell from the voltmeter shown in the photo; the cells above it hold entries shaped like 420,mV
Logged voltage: 38,mV
